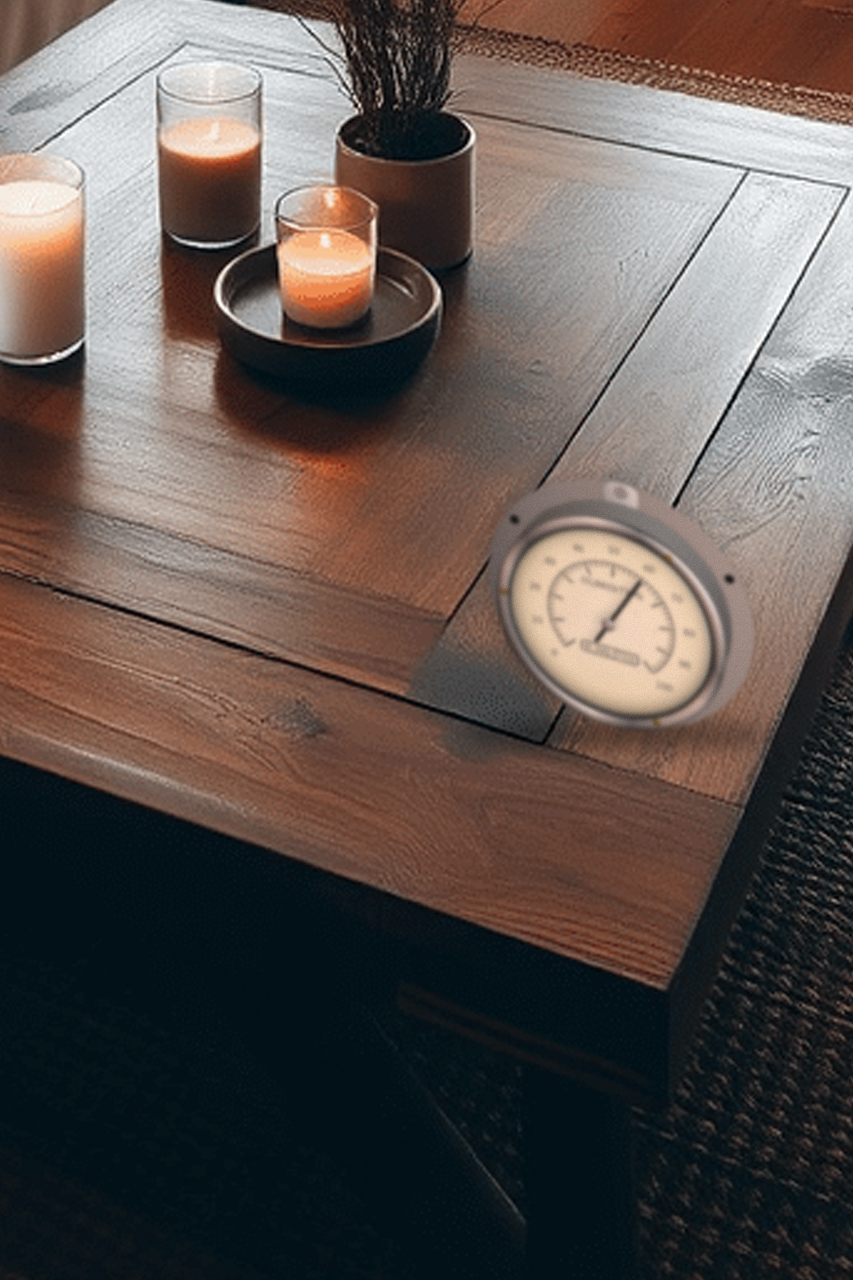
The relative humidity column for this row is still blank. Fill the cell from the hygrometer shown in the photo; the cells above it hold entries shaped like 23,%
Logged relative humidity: 60,%
